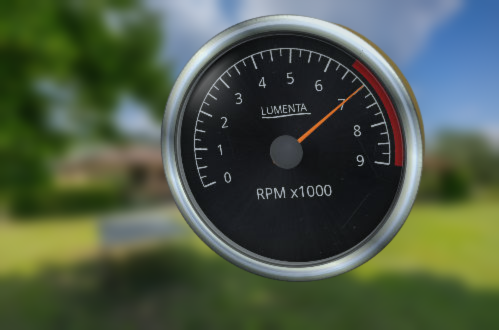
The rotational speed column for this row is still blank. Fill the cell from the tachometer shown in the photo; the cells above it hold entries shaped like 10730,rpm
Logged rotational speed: 7000,rpm
